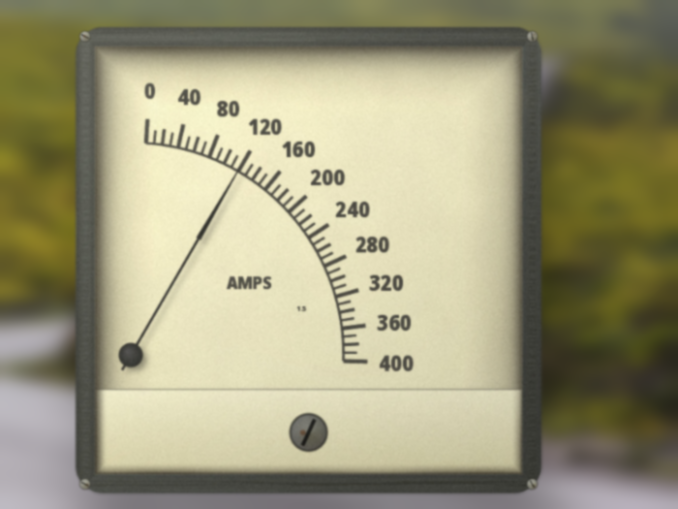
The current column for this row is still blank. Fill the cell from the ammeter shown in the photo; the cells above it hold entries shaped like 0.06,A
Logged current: 120,A
